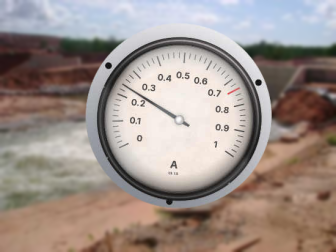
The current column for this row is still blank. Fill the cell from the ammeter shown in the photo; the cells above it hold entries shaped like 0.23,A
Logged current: 0.24,A
